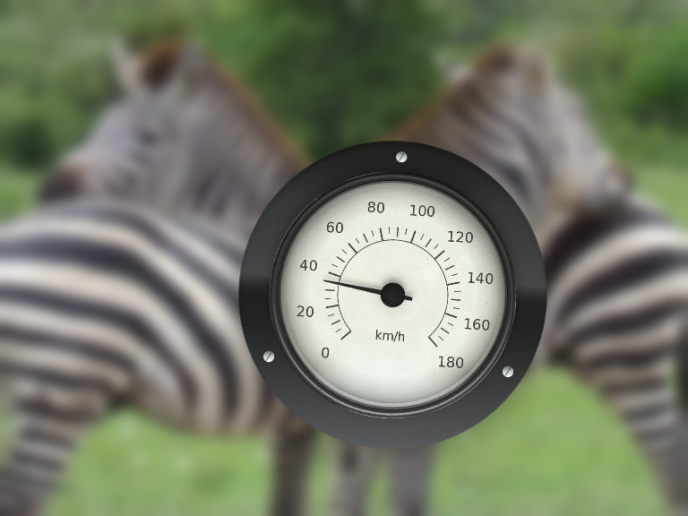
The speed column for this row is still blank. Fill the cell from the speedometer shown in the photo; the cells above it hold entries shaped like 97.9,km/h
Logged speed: 35,km/h
